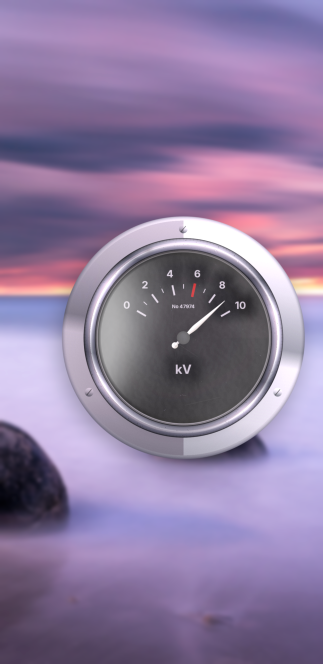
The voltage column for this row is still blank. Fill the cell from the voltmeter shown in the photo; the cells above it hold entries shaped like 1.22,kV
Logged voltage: 9,kV
